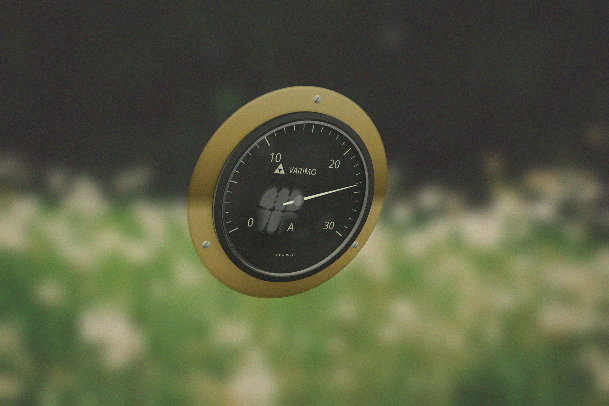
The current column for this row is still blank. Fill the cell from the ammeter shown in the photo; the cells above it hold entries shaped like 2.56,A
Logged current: 24,A
